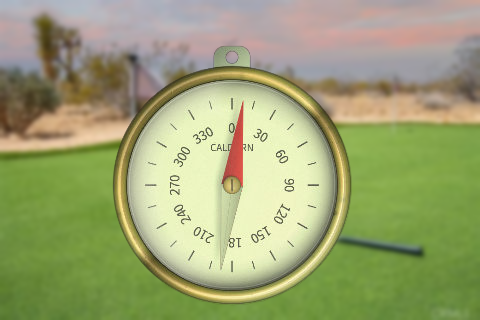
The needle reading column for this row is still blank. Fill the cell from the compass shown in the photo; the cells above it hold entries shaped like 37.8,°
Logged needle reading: 7.5,°
